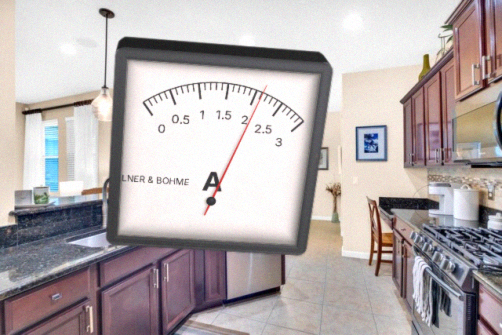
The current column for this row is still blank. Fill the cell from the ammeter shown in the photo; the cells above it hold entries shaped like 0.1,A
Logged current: 2.1,A
